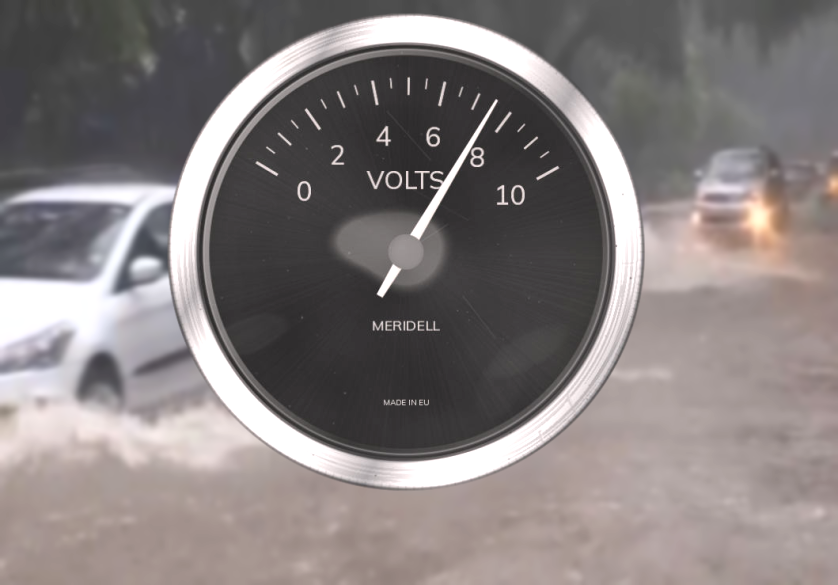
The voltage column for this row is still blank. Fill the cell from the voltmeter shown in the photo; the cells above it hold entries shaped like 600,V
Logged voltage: 7.5,V
